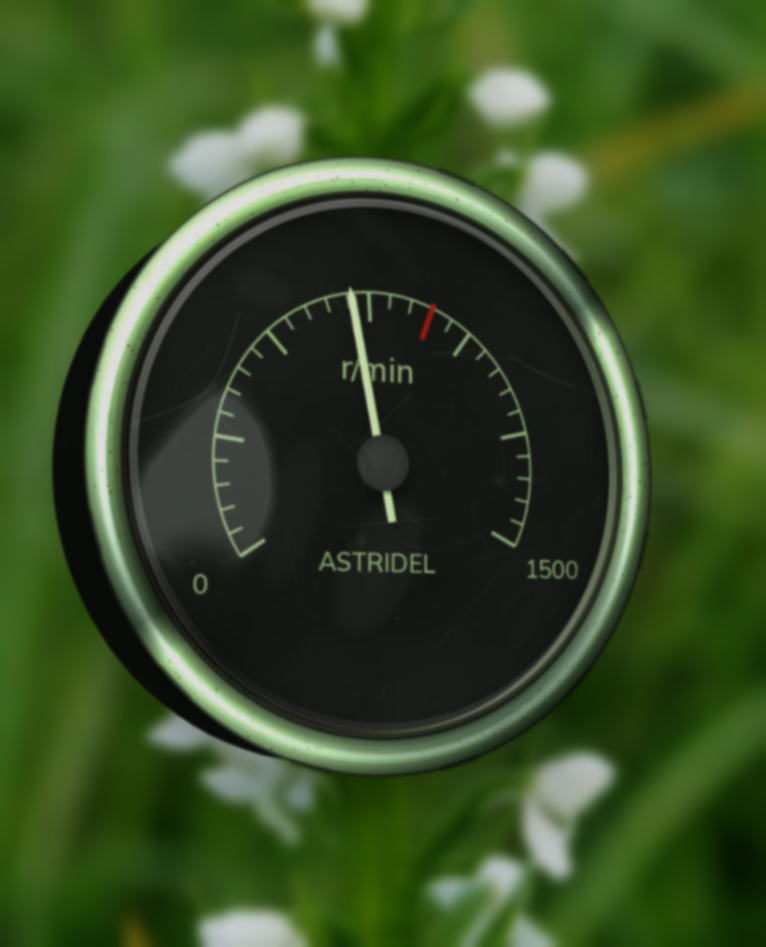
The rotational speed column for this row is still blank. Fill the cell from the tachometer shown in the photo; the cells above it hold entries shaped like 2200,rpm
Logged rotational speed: 700,rpm
